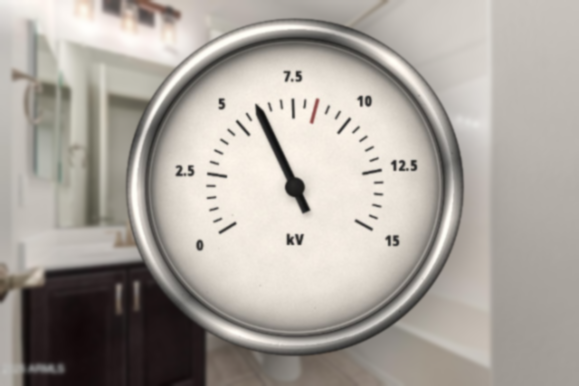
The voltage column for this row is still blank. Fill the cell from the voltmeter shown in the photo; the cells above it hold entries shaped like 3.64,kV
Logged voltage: 6,kV
